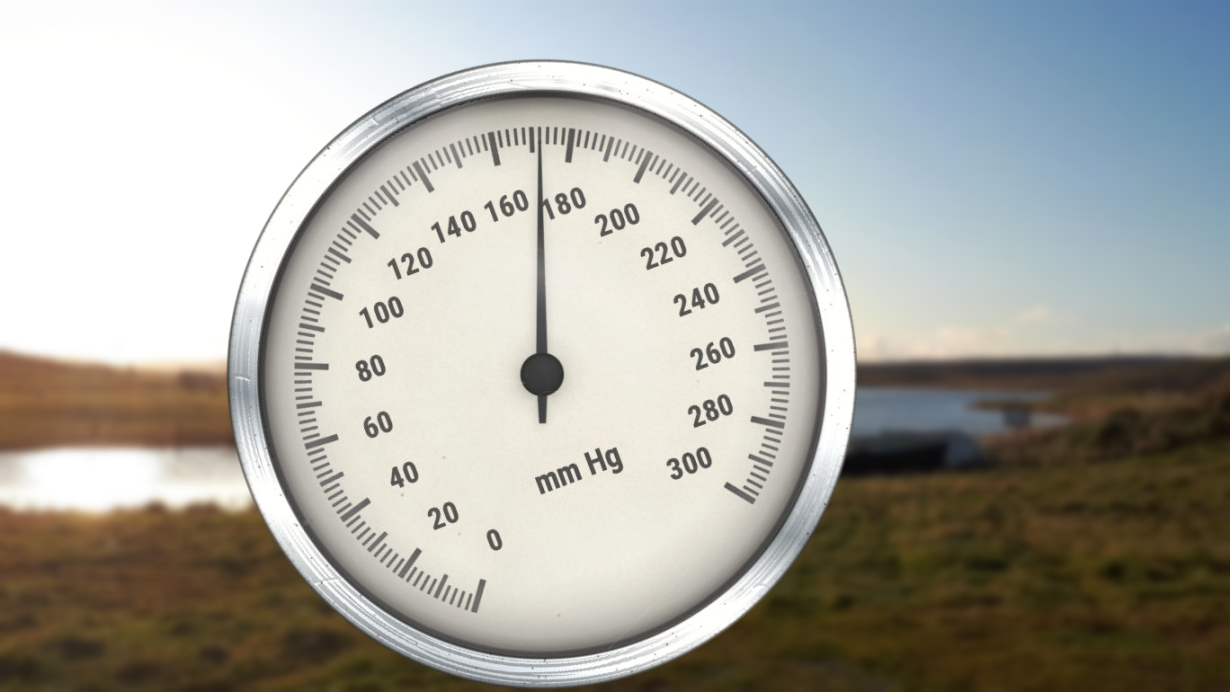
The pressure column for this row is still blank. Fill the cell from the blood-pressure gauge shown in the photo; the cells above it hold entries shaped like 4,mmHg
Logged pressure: 172,mmHg
